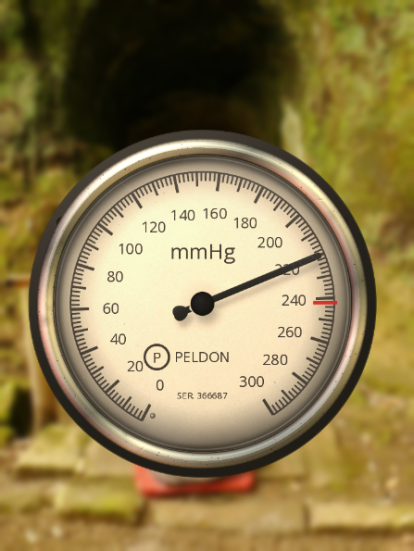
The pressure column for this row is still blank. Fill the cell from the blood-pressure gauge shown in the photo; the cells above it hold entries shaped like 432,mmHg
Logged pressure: 220,mmHg
